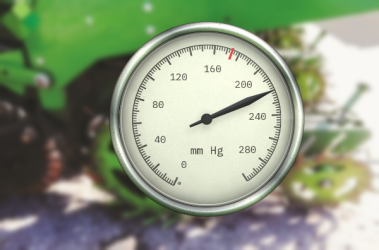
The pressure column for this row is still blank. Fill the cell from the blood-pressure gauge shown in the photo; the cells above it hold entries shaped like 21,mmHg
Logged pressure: 220,mmHg
